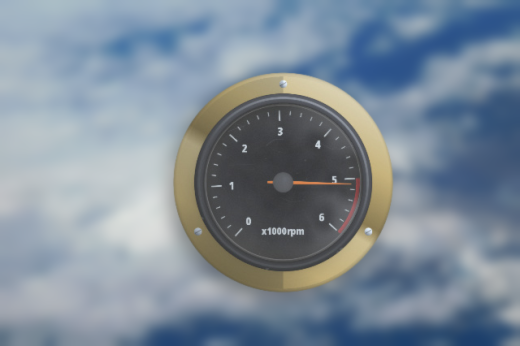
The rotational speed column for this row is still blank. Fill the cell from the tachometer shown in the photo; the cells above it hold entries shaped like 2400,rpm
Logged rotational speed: 5100,rpm
